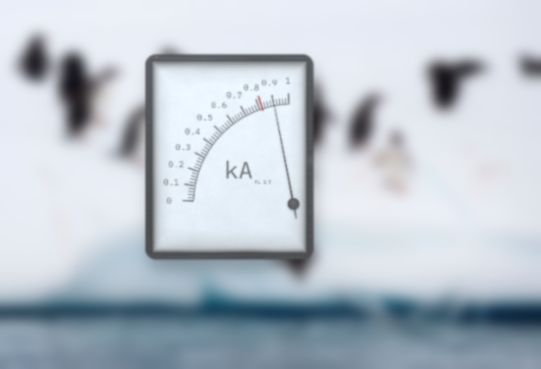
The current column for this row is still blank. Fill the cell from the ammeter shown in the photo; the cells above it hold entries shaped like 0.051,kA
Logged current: 0.9,kA
